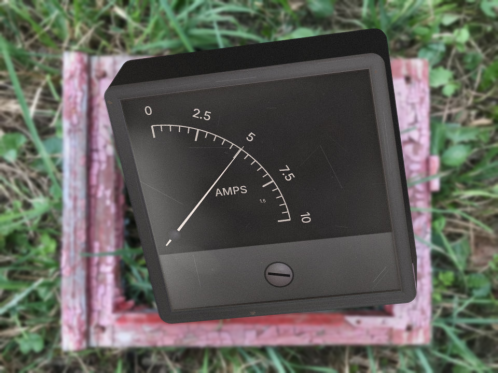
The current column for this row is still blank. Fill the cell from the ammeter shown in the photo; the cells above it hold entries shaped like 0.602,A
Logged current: 5,A
